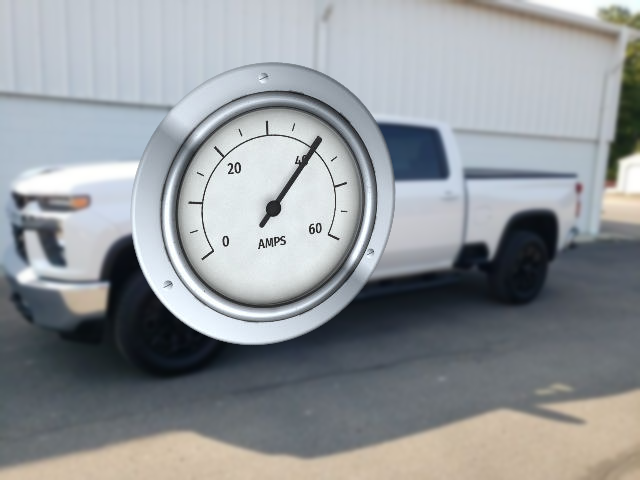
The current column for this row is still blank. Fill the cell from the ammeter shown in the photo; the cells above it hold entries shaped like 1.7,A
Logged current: 40,A
